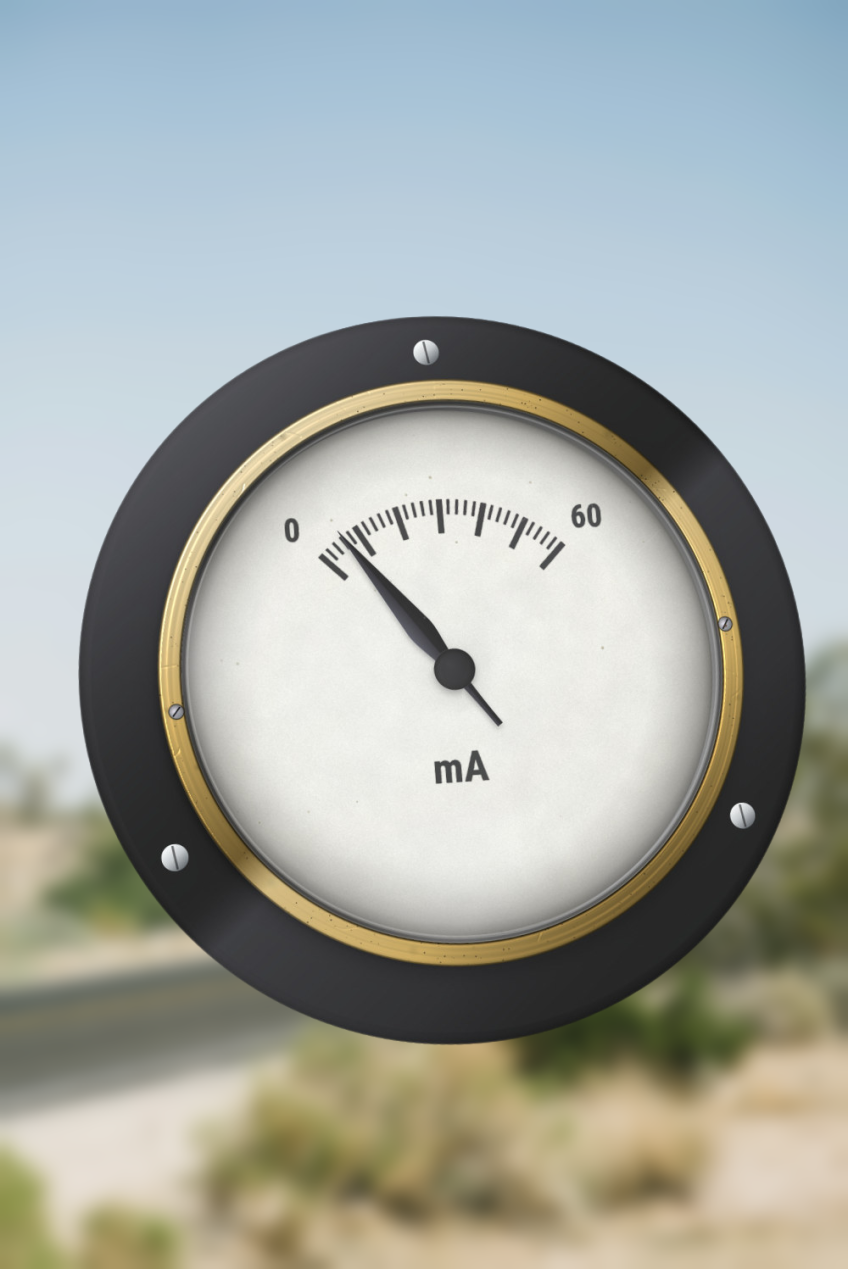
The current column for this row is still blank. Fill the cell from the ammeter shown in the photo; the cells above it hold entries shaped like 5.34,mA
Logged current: 6,mA
